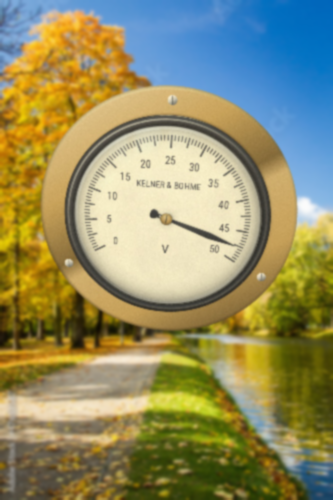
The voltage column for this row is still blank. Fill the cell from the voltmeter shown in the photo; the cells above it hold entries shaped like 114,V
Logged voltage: 47.5,V
